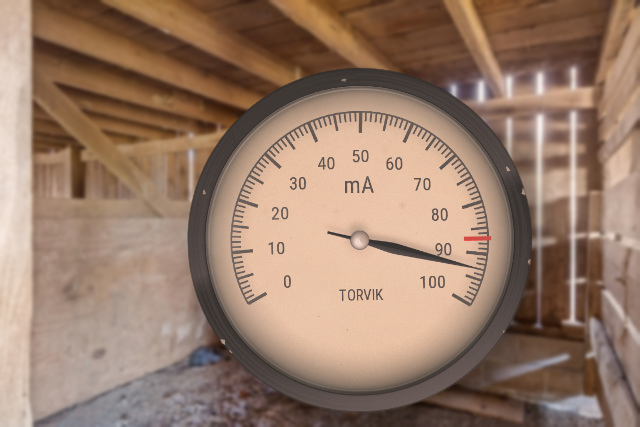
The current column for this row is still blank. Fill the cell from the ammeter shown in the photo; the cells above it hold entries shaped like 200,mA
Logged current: 93,mA
